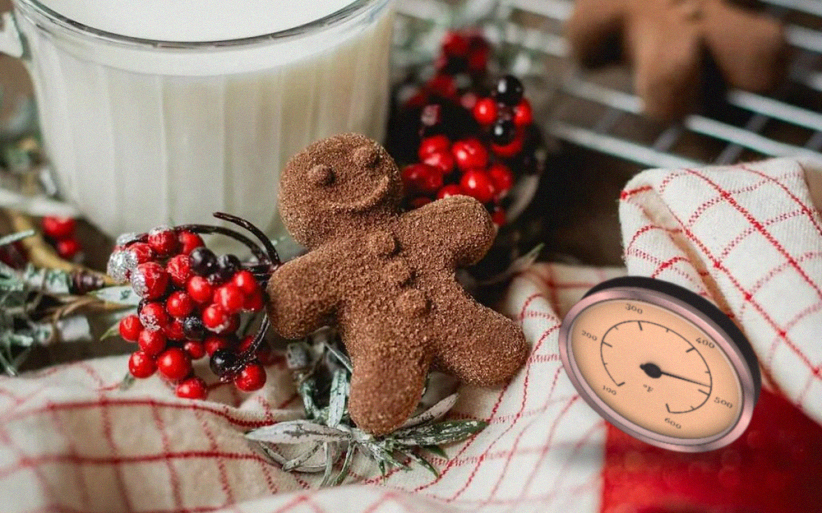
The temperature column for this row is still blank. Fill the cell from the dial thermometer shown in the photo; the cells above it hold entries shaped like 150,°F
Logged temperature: 475,°F
